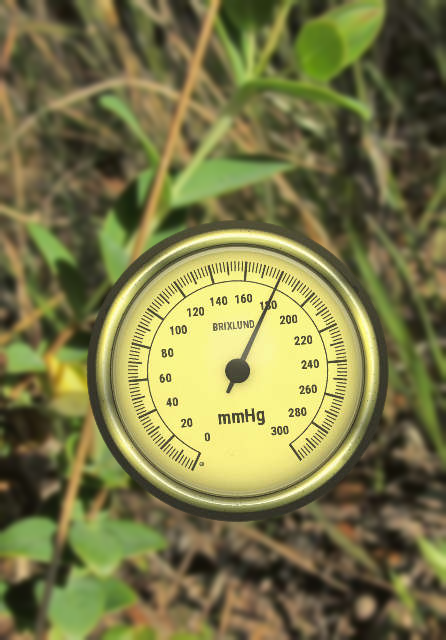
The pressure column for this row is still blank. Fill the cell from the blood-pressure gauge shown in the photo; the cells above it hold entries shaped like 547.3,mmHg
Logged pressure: 180,mmHg
